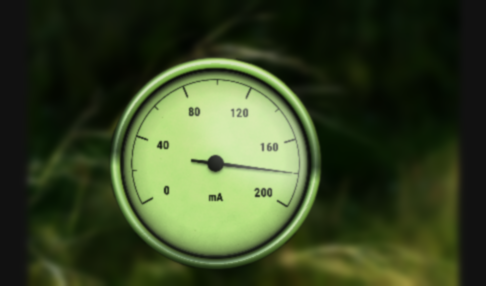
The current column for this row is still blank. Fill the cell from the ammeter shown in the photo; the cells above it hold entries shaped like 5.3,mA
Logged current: 180,mA
